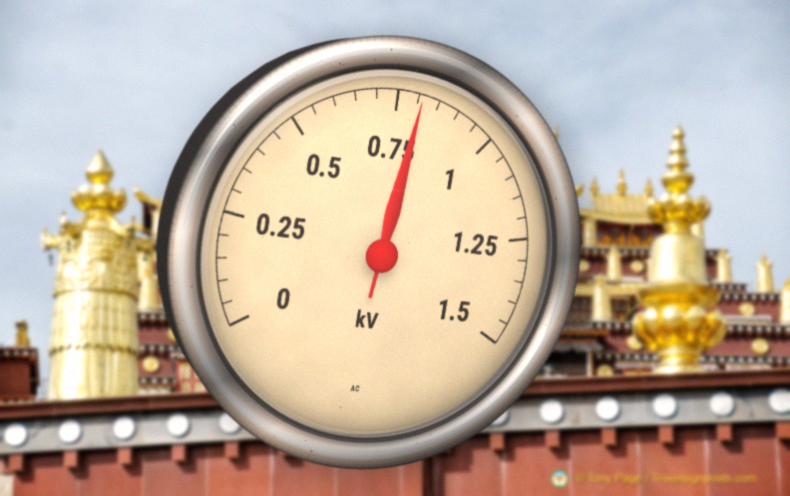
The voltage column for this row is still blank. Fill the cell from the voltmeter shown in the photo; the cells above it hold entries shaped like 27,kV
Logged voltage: 0.8,kV
